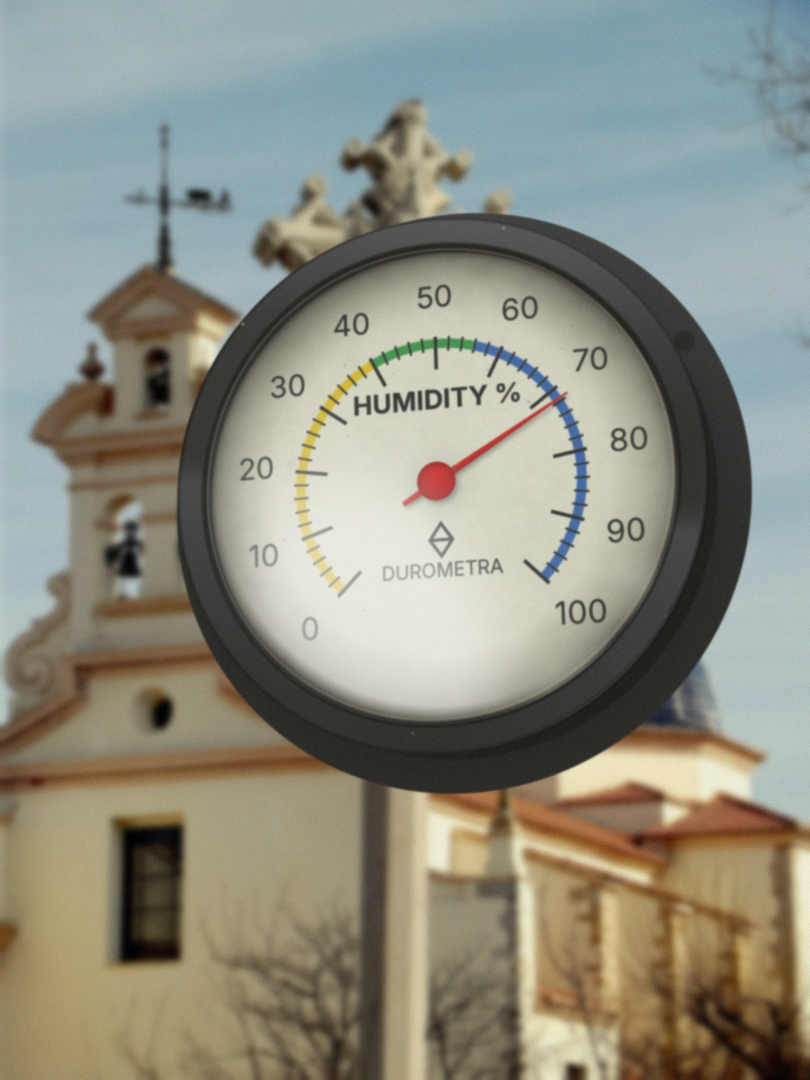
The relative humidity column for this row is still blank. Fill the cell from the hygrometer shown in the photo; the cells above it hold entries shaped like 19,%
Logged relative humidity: 72,%
